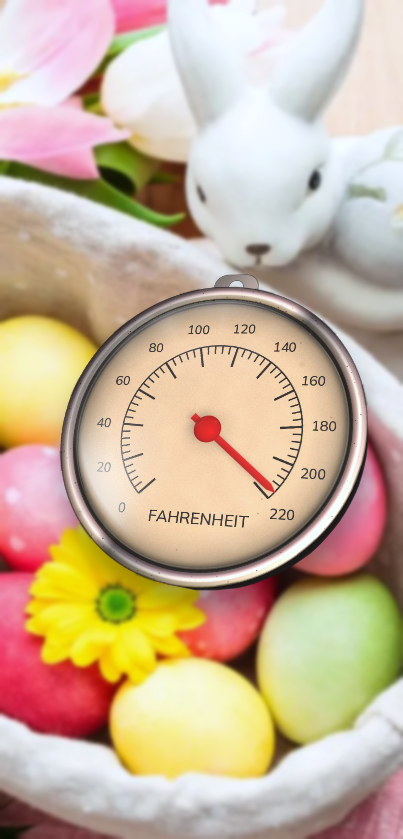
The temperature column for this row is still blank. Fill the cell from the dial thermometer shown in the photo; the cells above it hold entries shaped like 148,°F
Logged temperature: 216,°F
